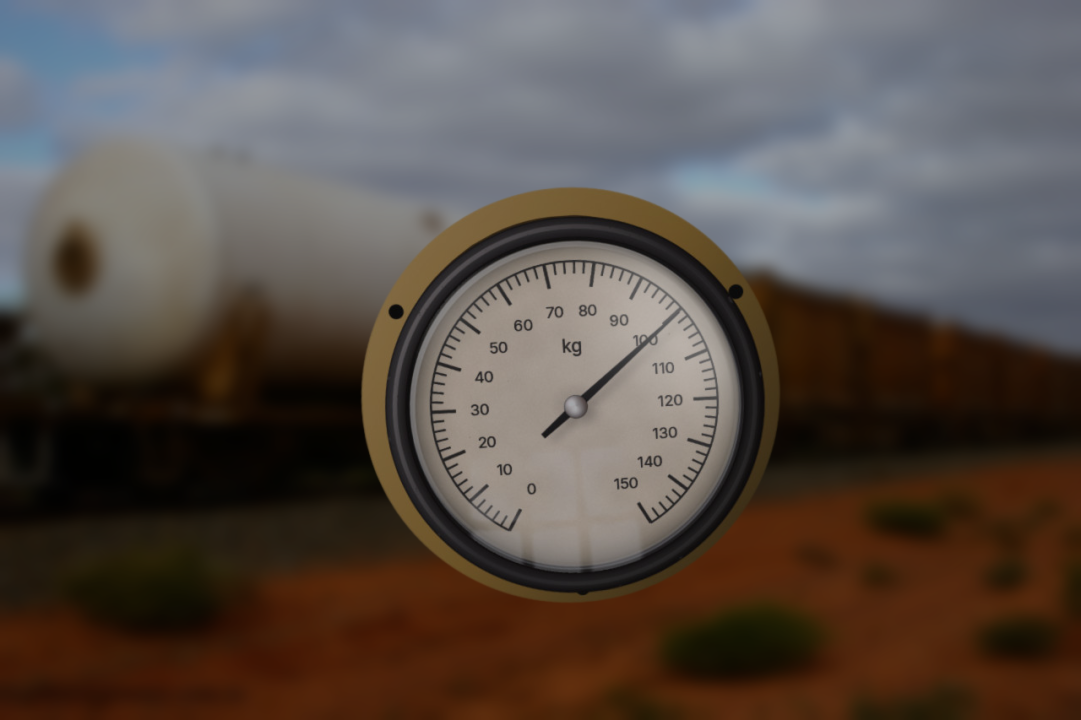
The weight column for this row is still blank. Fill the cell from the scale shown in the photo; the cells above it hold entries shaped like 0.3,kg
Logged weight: 100,kg
